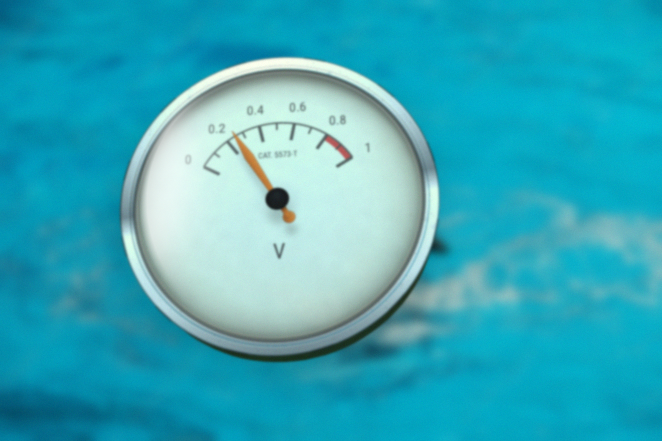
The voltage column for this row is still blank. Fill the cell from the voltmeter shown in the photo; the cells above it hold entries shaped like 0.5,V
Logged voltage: 0.25,V
